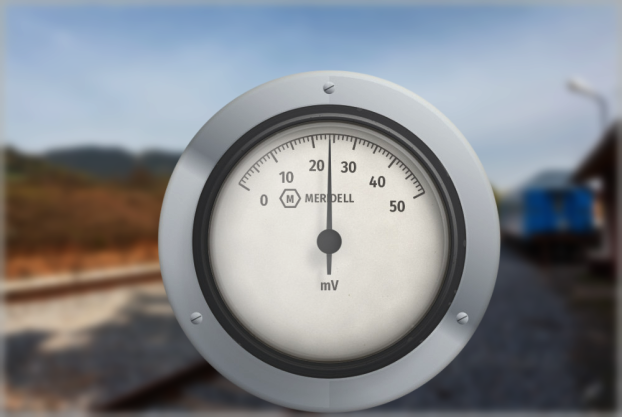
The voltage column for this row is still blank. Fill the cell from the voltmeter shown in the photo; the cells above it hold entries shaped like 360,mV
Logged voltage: 24,mV
